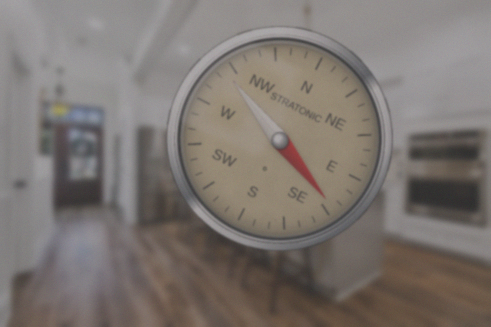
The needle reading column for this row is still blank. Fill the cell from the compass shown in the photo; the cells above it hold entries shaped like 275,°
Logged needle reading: 115,°
